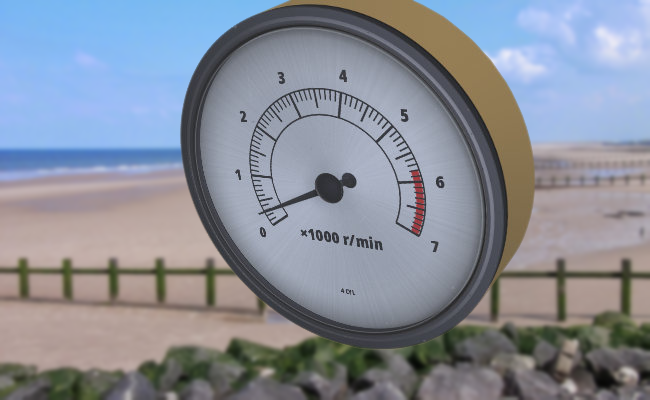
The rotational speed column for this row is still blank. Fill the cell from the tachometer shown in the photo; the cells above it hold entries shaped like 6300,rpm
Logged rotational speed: 300,rpm
